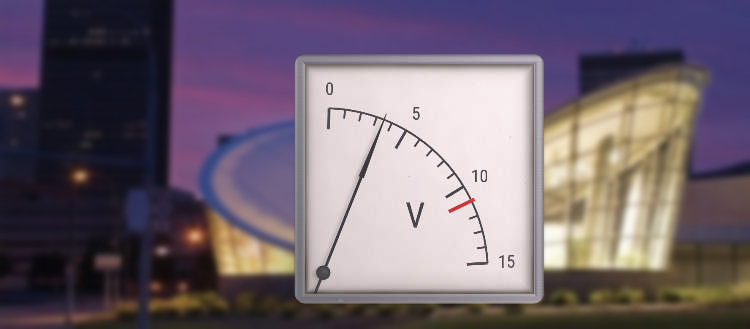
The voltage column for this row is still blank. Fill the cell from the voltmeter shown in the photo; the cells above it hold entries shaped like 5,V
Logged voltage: 3.5,V
